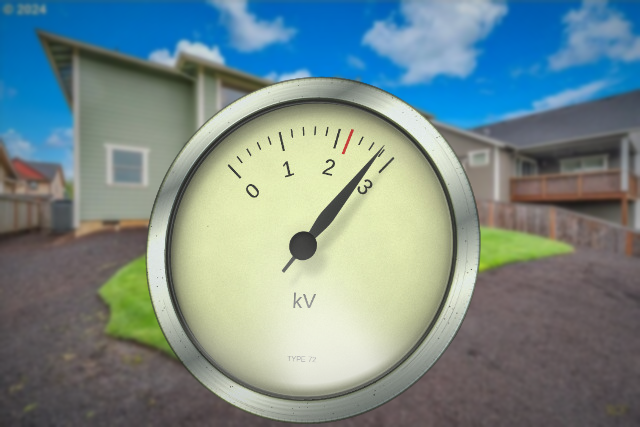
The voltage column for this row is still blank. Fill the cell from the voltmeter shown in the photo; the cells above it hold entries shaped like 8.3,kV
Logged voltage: 2.8,kV
